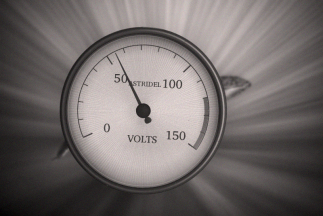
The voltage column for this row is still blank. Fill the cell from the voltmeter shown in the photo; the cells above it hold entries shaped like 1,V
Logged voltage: 55,V
